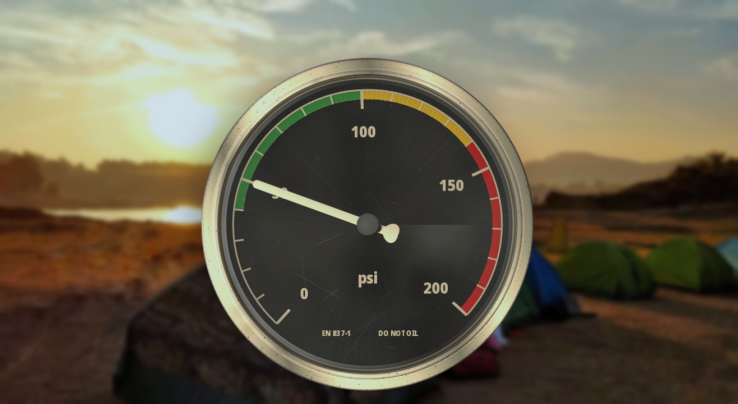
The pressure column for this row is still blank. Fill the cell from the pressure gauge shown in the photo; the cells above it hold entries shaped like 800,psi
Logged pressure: 50,psi
